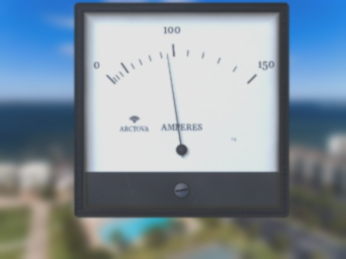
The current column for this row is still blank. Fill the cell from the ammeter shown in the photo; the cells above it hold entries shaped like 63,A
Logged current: 95,A
